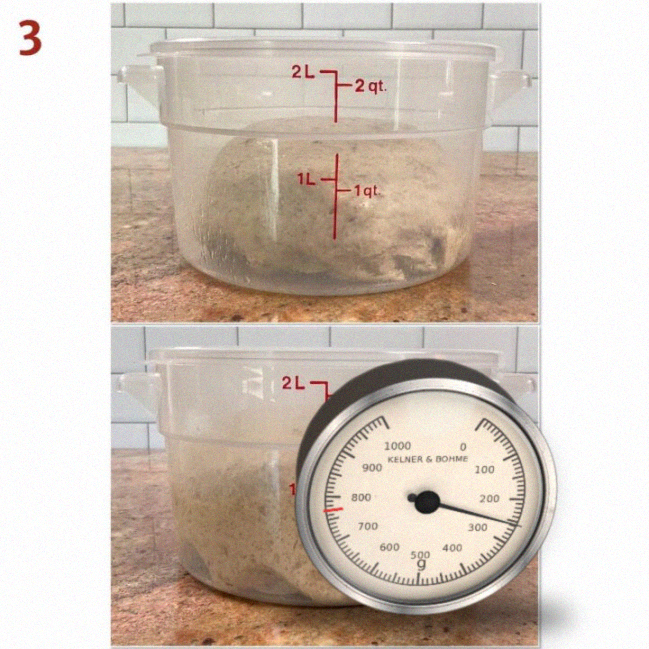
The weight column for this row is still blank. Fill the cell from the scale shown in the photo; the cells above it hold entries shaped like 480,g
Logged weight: 250,g
